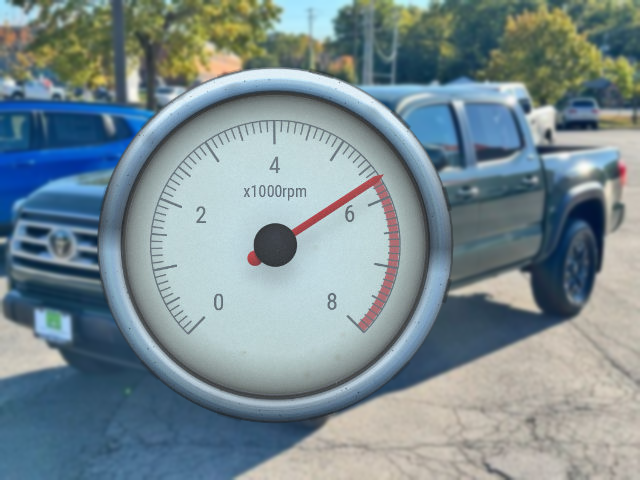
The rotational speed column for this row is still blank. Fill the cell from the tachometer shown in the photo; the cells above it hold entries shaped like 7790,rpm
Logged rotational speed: 5700,rpm
